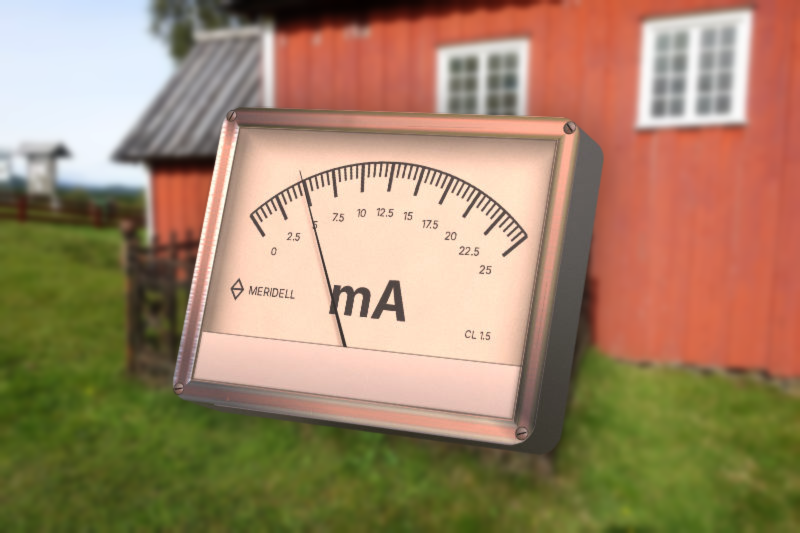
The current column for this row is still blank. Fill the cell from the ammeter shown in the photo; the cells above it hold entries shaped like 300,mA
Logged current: 5,mA
